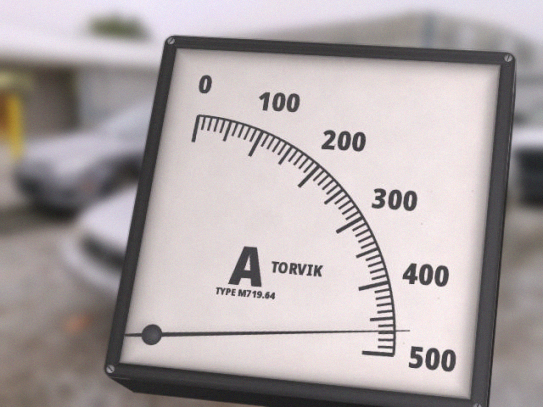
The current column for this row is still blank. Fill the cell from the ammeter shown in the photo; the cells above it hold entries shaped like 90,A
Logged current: 470,A
